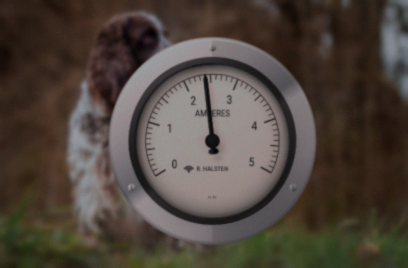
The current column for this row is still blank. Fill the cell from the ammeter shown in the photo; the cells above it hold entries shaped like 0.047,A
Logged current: 2.4,A
